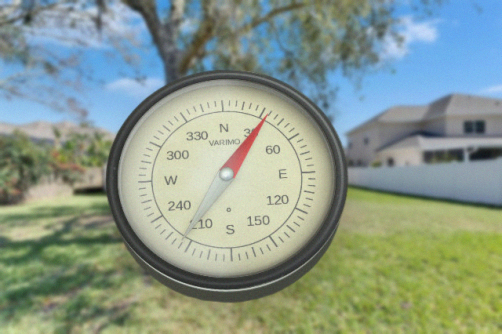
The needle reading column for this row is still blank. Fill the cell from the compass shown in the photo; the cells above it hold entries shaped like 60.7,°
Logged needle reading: 35,°
